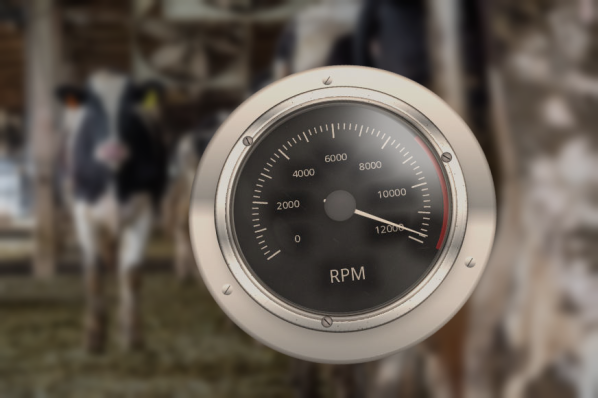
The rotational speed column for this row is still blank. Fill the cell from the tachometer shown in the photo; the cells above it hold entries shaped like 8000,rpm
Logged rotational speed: 11800,rpm
